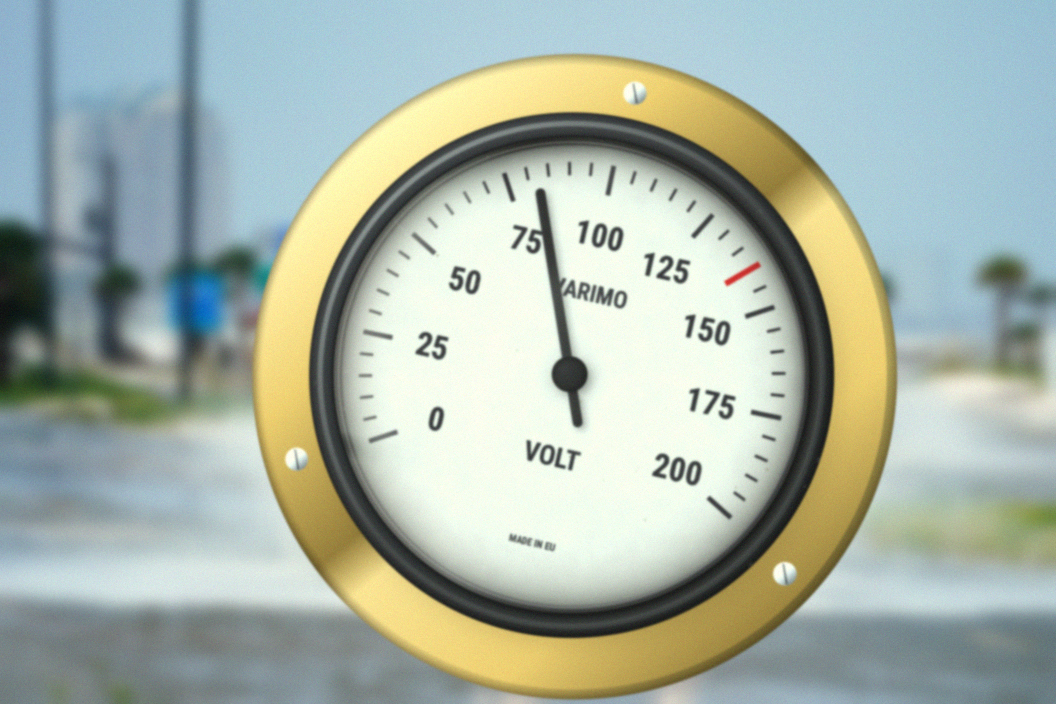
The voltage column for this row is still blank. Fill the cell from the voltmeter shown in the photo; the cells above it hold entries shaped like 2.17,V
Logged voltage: 82.5,V
